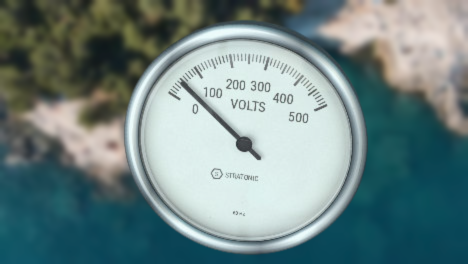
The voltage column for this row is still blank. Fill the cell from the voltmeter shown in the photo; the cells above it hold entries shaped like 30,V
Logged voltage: 50,V
